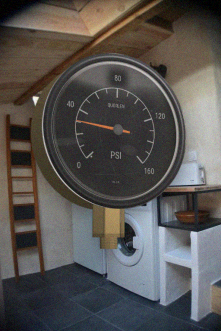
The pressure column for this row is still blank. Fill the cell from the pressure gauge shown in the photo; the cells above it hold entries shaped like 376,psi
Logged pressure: 30,psi
